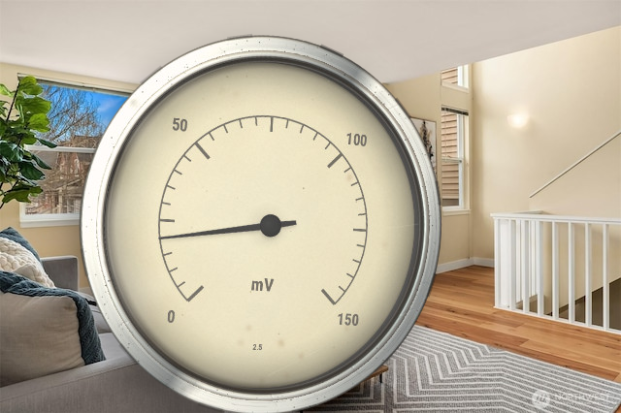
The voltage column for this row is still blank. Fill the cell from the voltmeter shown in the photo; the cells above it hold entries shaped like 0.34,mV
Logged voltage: 20,mV
